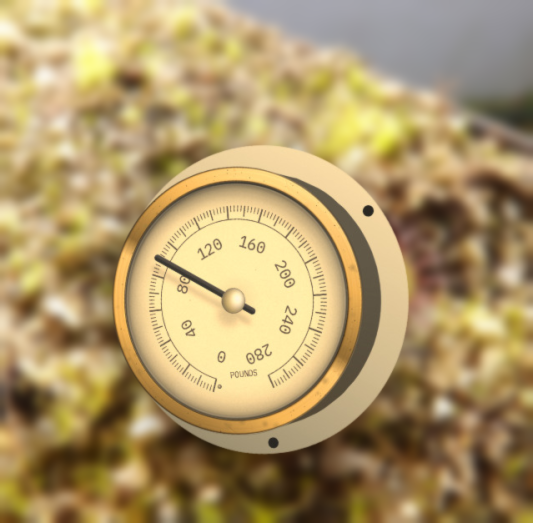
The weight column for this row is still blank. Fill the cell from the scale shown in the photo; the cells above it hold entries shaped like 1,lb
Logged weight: 90,lb
